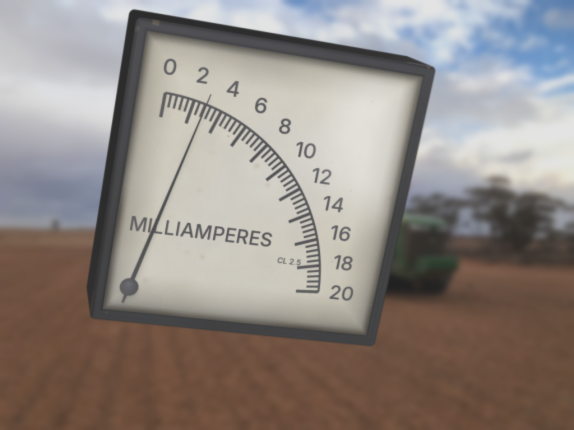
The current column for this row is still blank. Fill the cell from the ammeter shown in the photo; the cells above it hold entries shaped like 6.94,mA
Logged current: 2.8,mA
